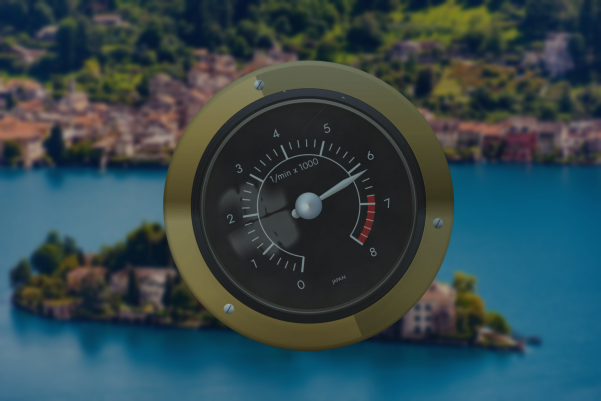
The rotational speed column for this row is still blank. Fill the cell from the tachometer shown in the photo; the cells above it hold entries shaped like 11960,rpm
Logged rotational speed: 6200,rpm
